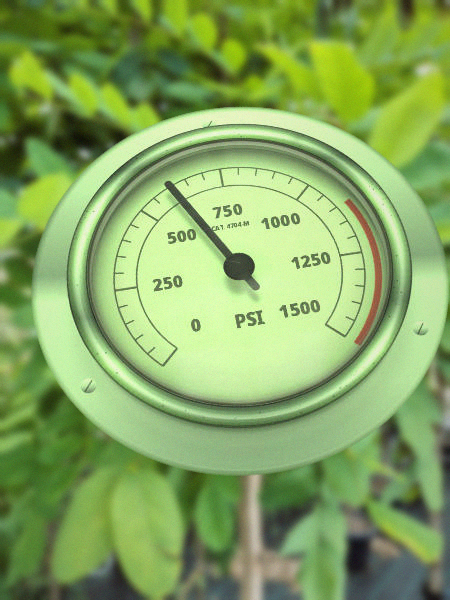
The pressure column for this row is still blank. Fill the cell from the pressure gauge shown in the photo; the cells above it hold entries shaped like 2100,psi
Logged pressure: 600,psi
